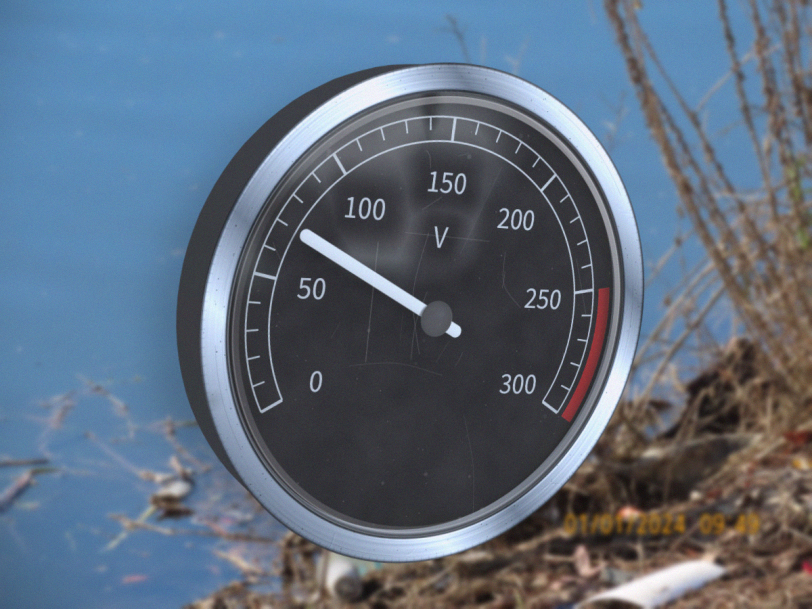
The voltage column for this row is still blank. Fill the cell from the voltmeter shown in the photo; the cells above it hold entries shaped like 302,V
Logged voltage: 70,V
